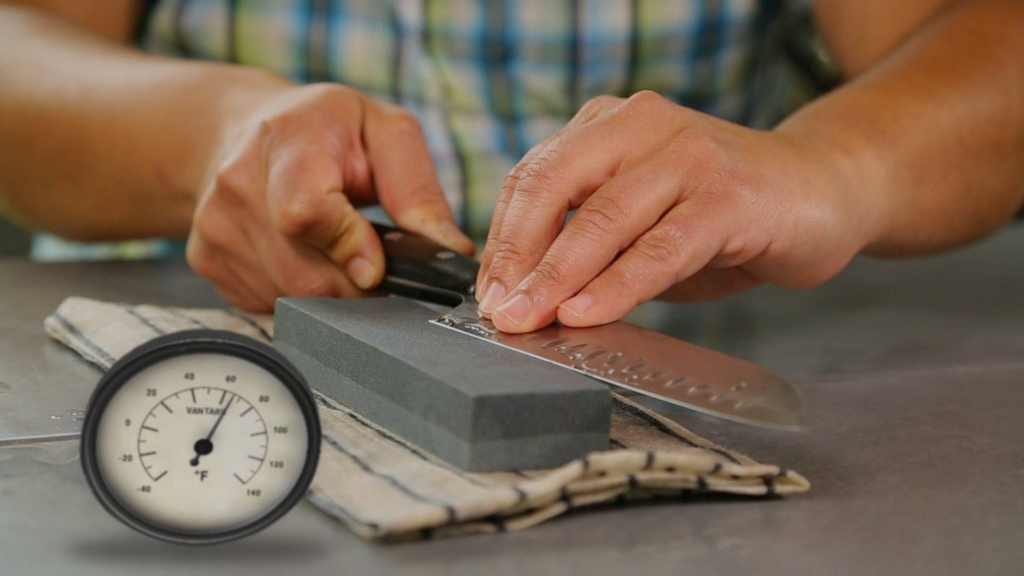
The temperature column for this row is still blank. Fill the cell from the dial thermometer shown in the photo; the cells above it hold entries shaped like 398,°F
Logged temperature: 65,°F
